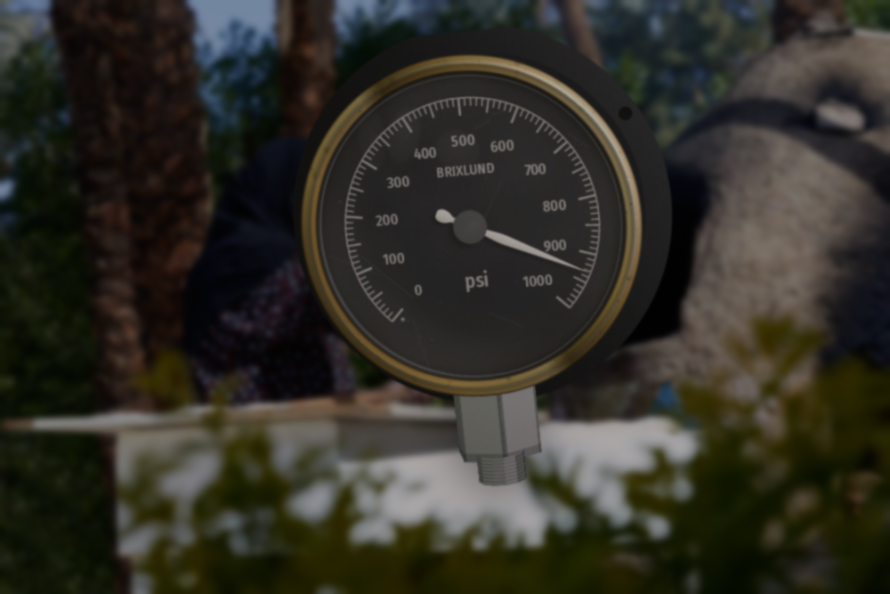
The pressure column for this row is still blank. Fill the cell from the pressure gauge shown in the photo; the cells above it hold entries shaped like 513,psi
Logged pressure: 930,psi
